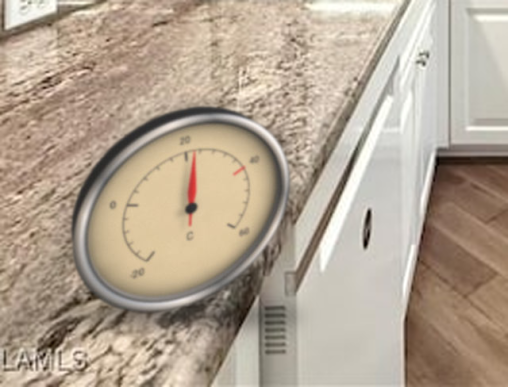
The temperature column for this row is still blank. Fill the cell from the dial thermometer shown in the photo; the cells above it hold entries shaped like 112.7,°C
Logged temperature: 22,°C
